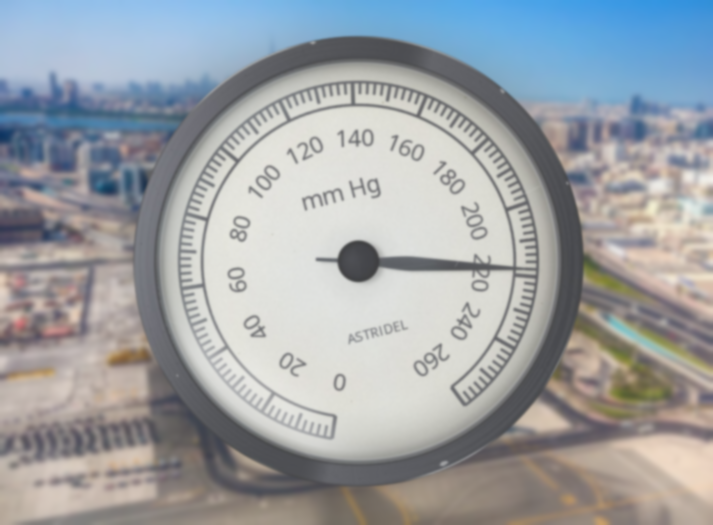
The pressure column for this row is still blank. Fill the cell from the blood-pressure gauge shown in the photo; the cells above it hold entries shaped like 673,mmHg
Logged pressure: 218,mmHg
